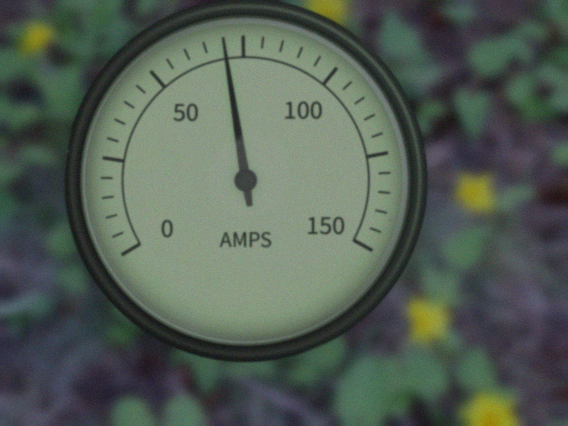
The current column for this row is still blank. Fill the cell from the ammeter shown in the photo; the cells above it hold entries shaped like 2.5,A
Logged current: 70,A
